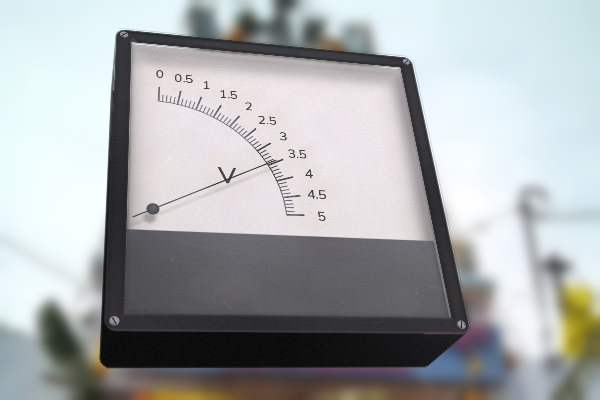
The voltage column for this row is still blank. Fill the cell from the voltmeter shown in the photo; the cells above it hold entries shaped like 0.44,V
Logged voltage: 3.5,V
